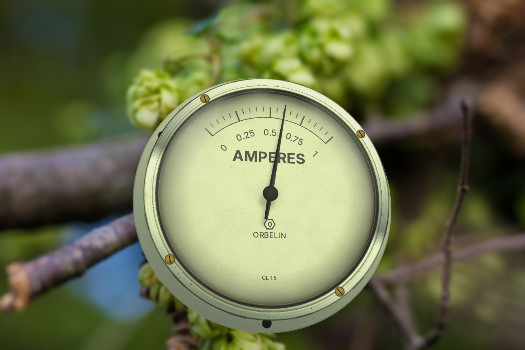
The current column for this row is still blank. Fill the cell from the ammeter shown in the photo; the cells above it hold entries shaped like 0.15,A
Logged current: 0.6,A
